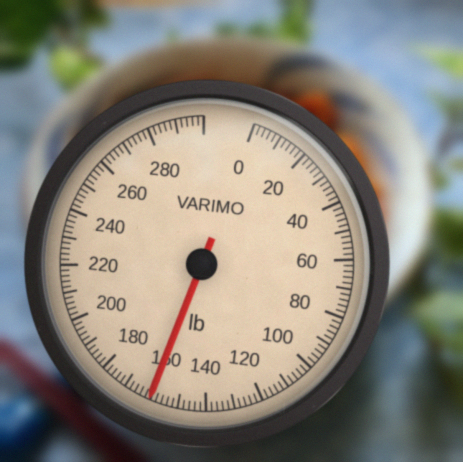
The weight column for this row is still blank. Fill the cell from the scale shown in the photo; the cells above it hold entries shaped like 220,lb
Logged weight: 160,lb
